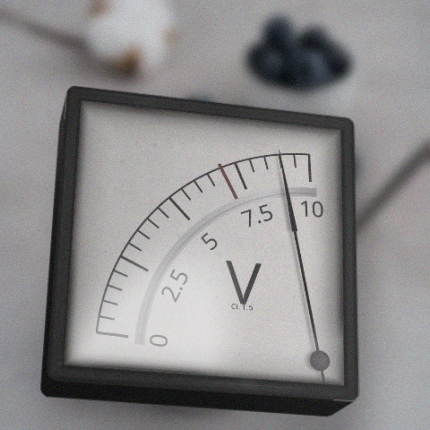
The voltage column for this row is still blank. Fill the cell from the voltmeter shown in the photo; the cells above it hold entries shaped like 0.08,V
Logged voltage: 9,V
